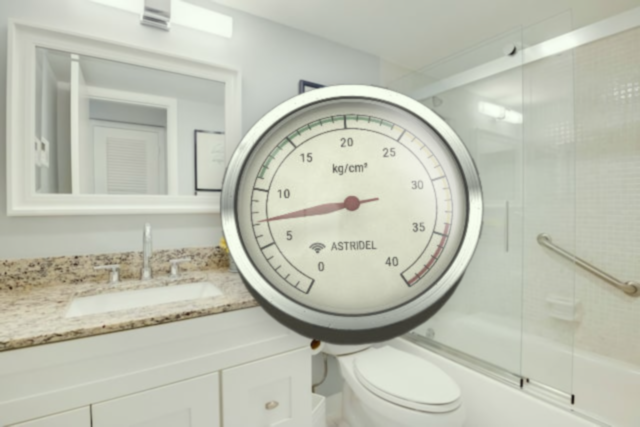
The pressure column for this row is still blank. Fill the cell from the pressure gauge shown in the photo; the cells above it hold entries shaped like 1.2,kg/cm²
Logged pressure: 7,kg/cm²
